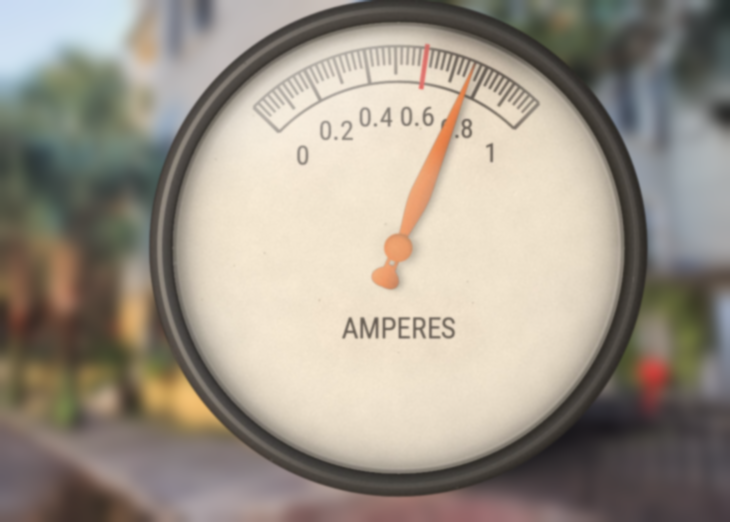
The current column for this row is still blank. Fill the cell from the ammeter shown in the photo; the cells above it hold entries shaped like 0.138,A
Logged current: 0.76,A
